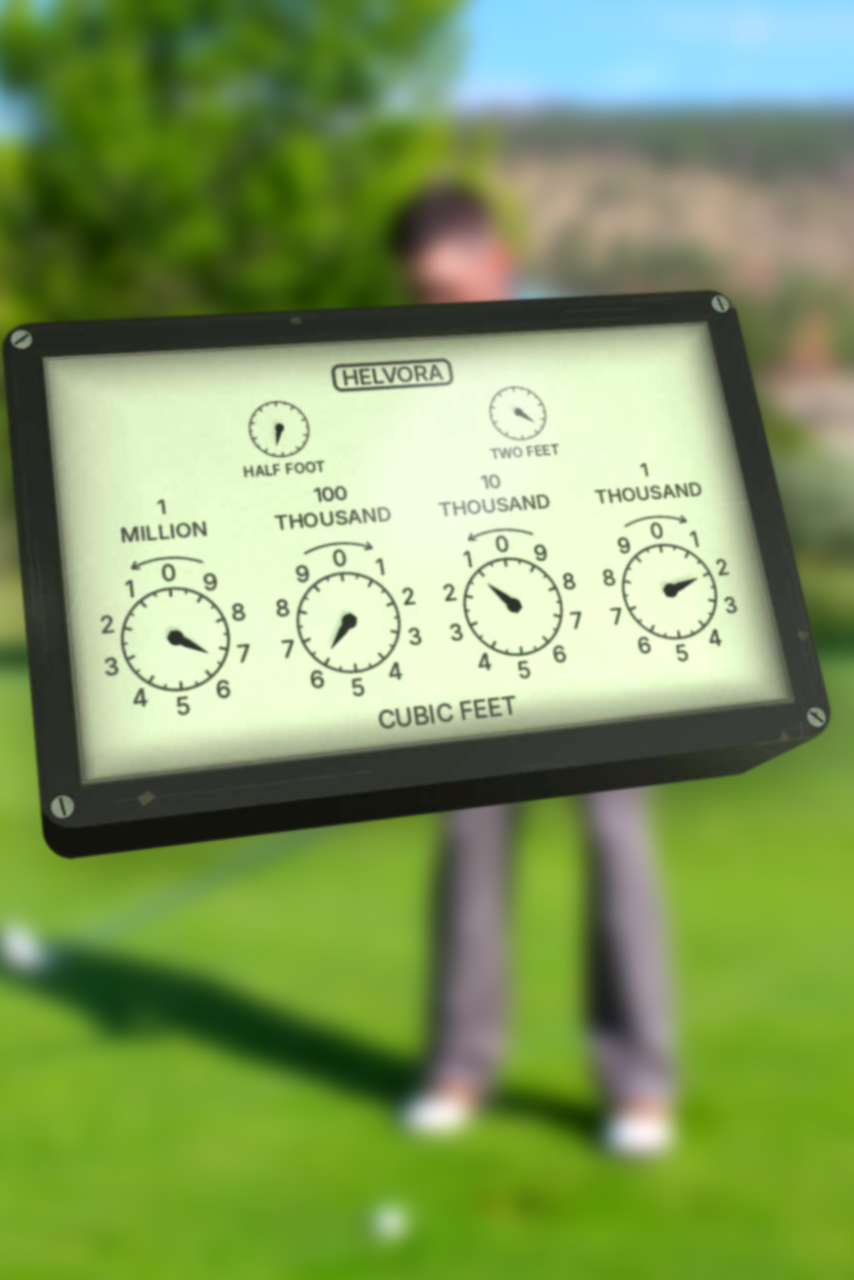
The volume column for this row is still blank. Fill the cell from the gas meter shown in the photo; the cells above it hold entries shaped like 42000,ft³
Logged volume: 661200,ft³
